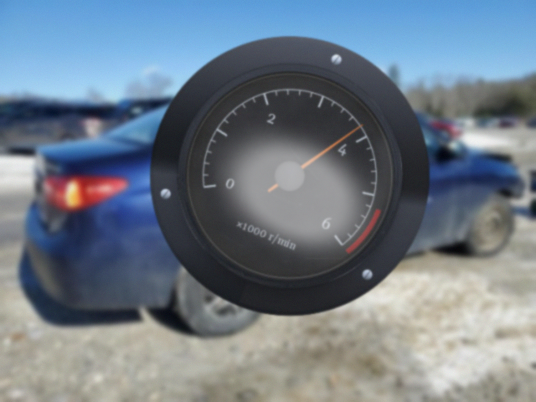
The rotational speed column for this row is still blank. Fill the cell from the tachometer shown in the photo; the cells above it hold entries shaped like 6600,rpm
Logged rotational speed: 3800,rpm
